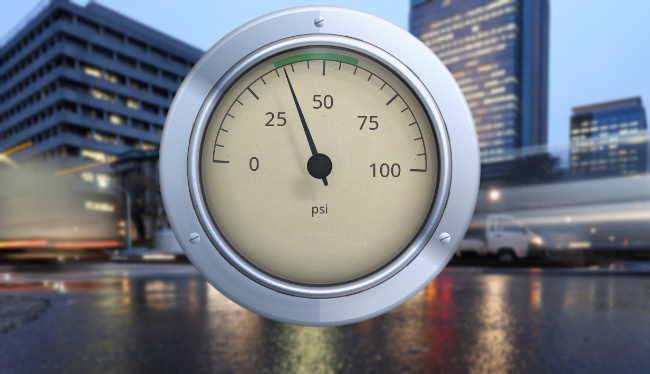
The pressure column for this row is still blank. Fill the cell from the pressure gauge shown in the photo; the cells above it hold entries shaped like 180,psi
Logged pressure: 37.5,psi
